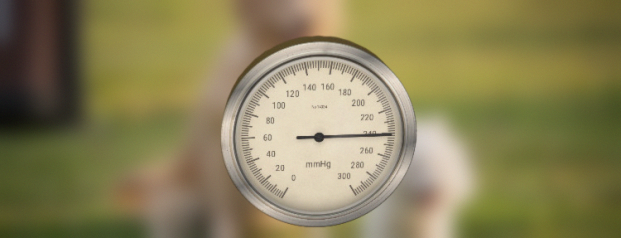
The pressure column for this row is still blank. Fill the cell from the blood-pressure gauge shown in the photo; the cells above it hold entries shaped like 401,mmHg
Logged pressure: 240,mmHg
